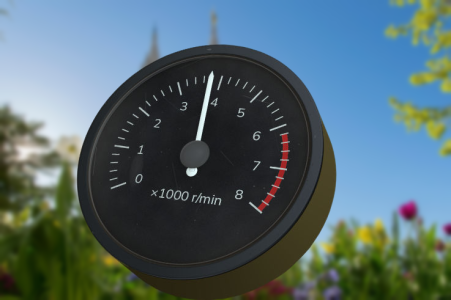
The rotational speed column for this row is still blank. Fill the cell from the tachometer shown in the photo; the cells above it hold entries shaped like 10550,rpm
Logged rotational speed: 3800,rpm
